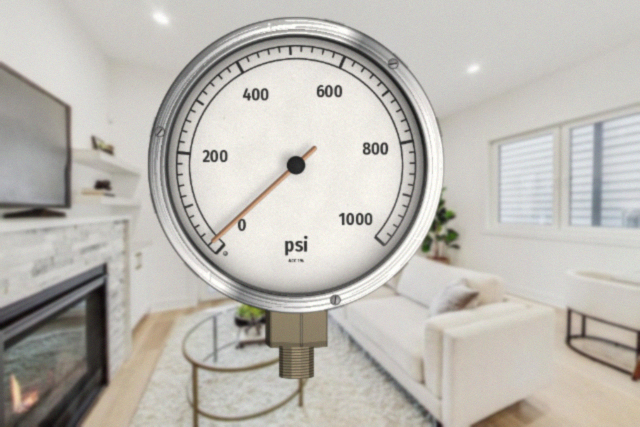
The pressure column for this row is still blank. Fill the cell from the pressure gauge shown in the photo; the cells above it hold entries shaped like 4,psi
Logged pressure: 20,psi
